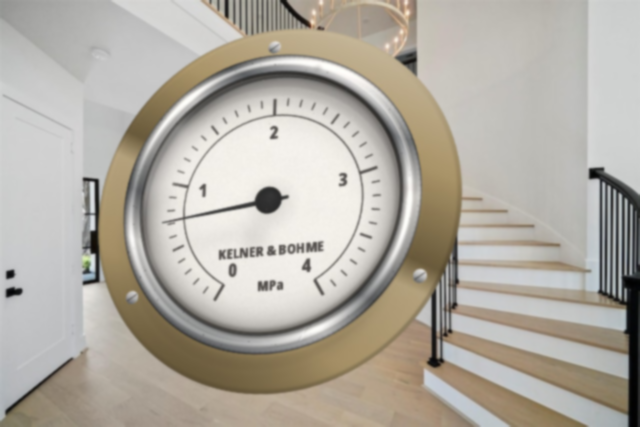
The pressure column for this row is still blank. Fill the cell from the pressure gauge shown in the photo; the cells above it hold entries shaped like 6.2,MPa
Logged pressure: 0.7,MPa
